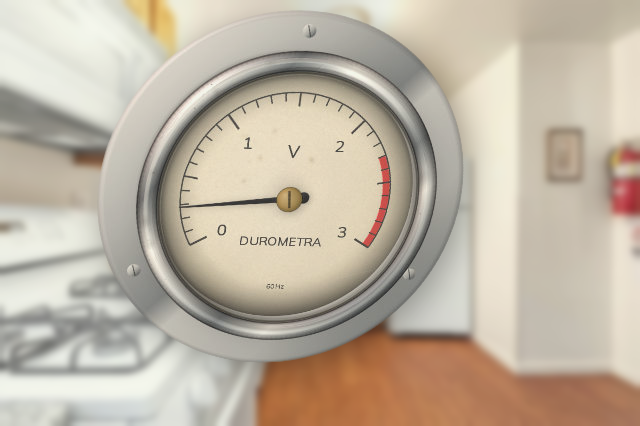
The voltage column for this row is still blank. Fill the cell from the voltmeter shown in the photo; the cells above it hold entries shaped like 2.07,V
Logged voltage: 0.3,V
